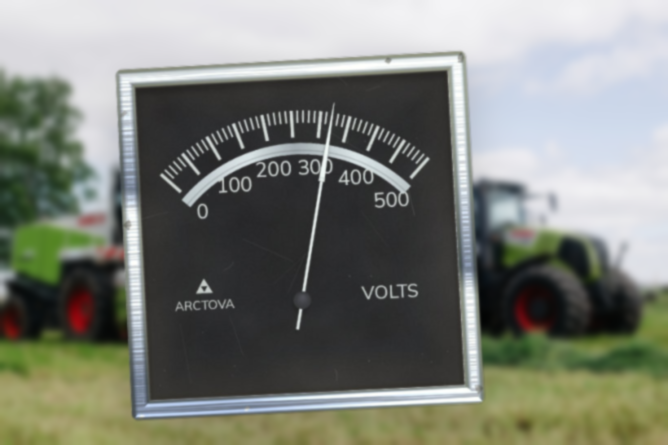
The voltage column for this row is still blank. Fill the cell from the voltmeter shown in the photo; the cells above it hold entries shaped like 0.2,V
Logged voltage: 320,V
